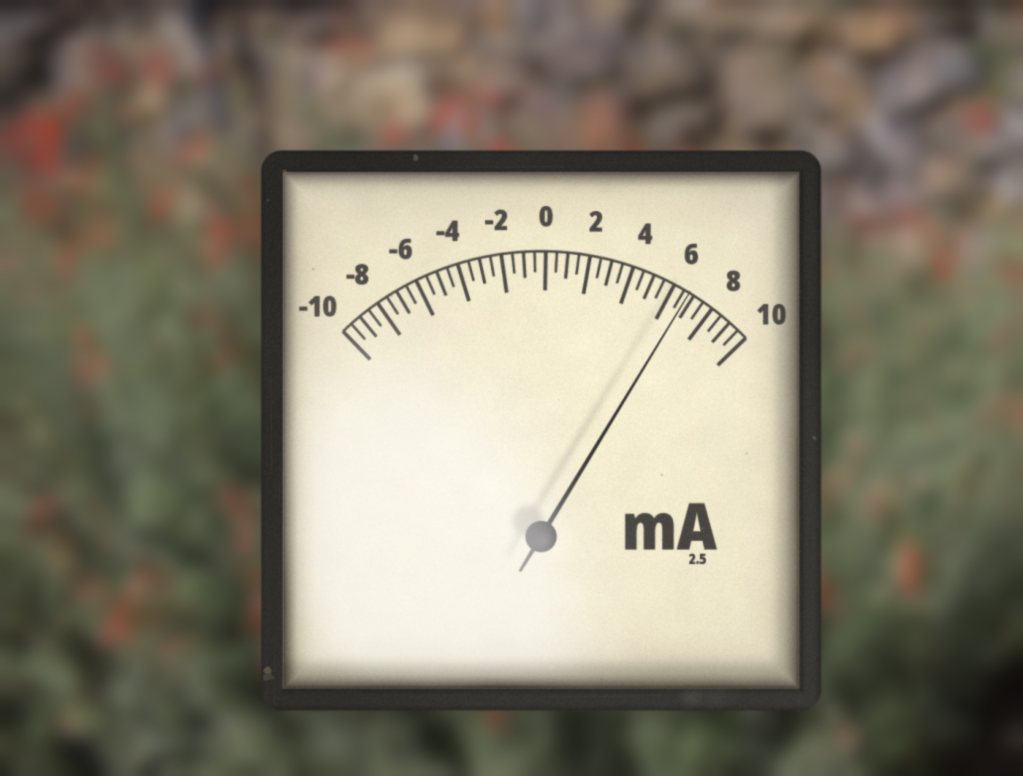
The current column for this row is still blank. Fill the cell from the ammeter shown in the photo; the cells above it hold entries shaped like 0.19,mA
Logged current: 6.75,mA
